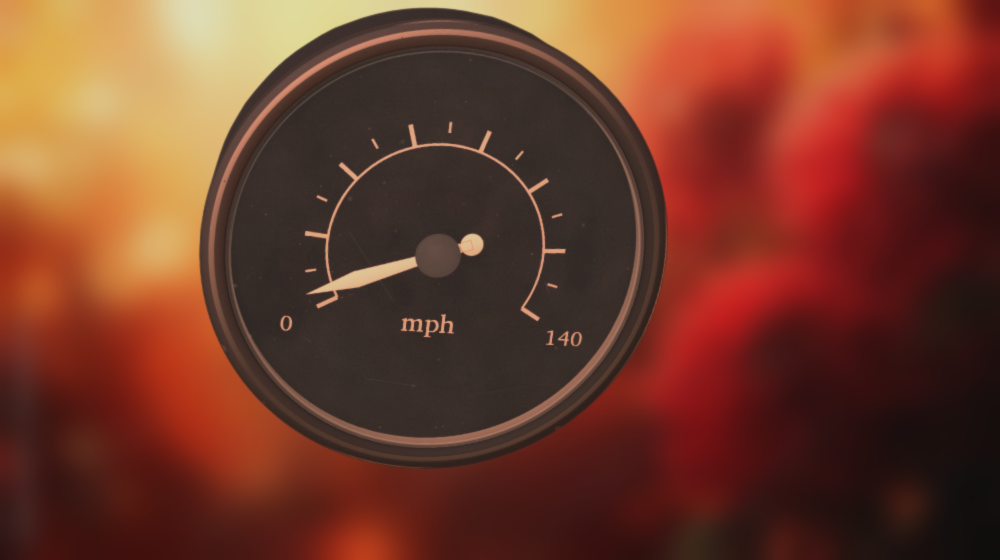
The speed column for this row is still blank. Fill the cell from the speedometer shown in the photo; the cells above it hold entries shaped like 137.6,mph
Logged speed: 5,mph
